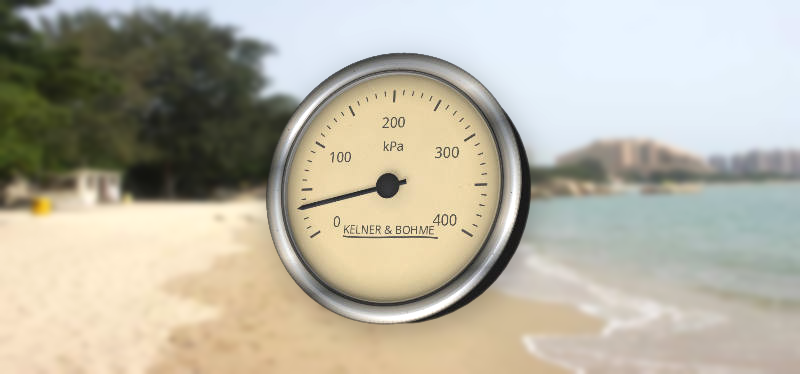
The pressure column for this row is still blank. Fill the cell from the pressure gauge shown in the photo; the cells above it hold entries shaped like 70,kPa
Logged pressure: 30,kPa
